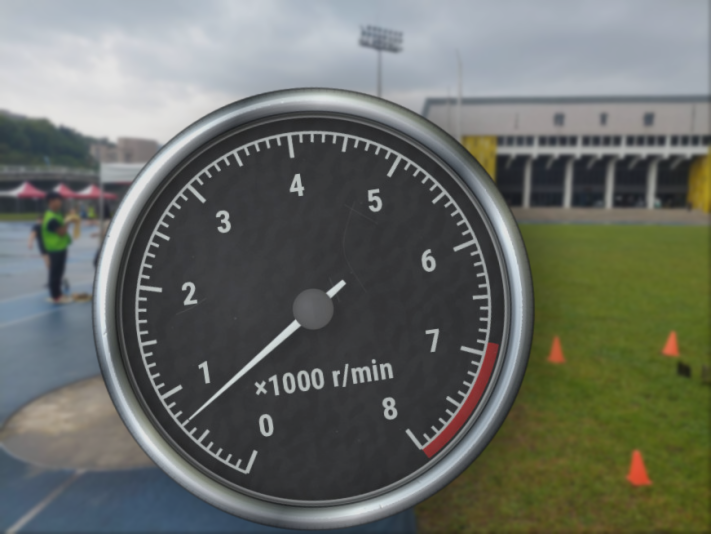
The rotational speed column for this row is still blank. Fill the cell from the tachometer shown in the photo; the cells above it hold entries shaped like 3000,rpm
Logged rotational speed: 700,rpm
